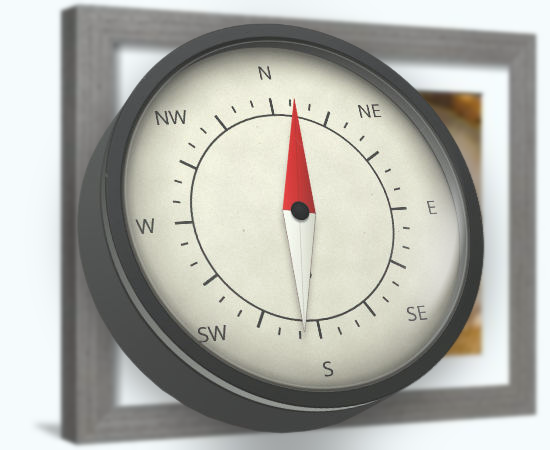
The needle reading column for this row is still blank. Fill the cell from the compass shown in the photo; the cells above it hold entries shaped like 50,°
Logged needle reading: 10,°
